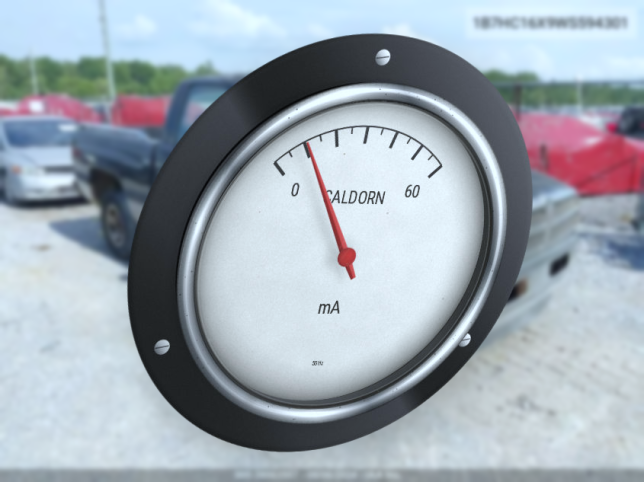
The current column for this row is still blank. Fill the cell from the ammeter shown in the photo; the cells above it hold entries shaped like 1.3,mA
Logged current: 10,mA
